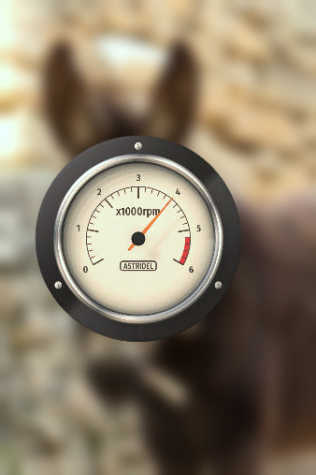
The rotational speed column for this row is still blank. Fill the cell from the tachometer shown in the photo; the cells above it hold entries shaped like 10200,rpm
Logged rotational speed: 4000,rpm
